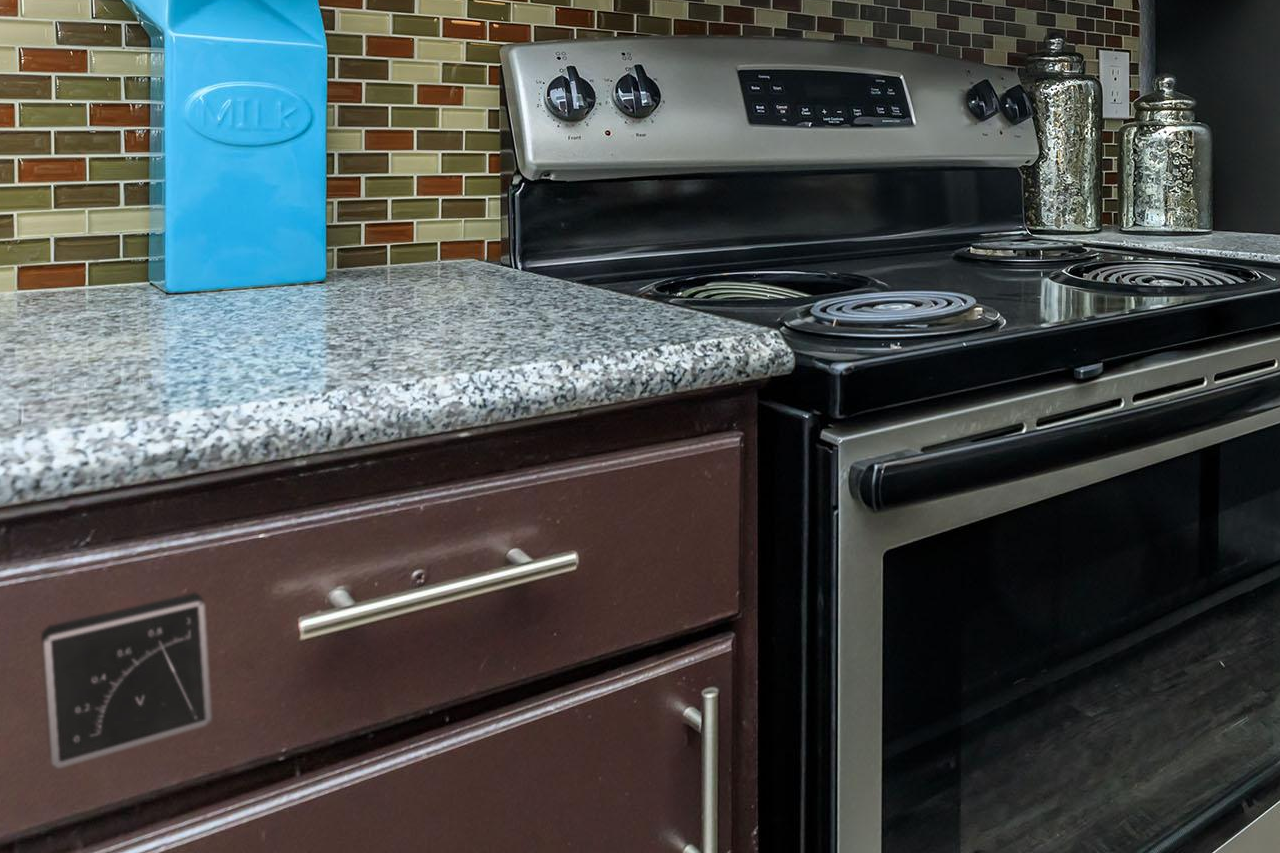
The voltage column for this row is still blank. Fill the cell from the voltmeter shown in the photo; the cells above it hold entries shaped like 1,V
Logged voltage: 0.8,V
